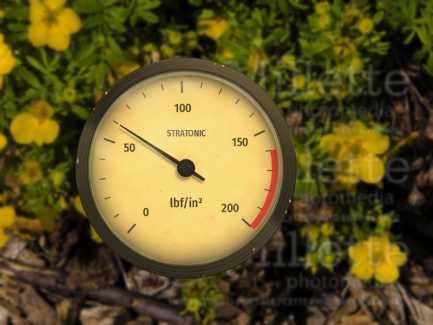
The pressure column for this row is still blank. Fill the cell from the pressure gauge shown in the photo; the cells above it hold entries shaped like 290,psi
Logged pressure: 60,psi
